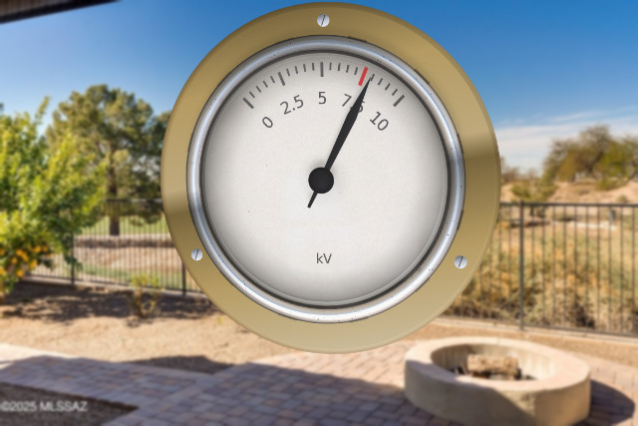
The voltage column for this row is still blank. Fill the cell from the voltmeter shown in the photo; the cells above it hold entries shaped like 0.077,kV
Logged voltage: 8,kV
